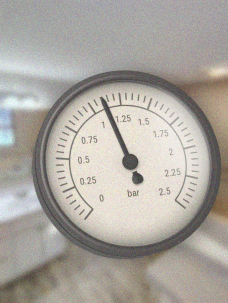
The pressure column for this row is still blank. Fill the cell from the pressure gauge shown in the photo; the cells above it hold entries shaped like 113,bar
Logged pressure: 1.1,bar
